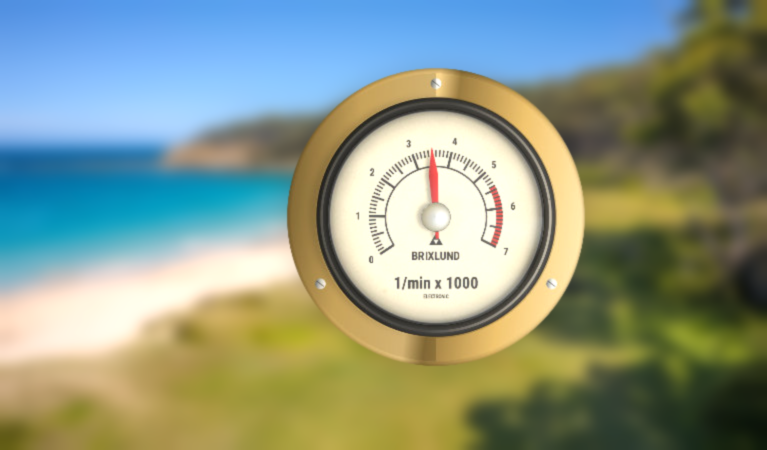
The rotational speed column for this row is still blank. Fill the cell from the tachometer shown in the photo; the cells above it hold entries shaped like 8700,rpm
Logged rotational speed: 3500,rpm
